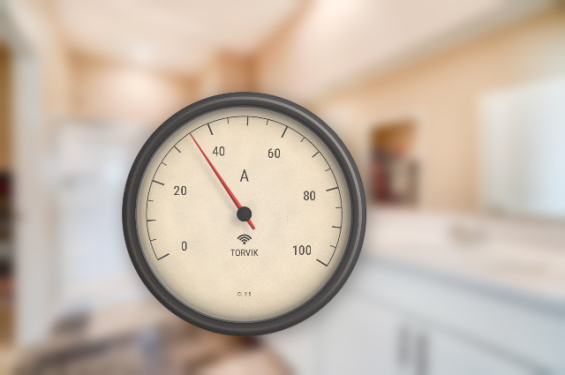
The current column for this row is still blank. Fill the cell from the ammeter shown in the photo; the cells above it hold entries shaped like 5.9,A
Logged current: 35,A
